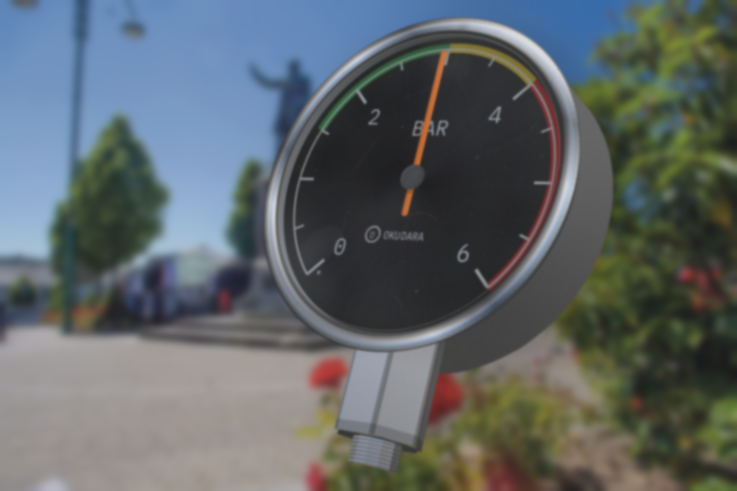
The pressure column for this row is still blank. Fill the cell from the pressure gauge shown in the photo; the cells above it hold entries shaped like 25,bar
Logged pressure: 3,bar
